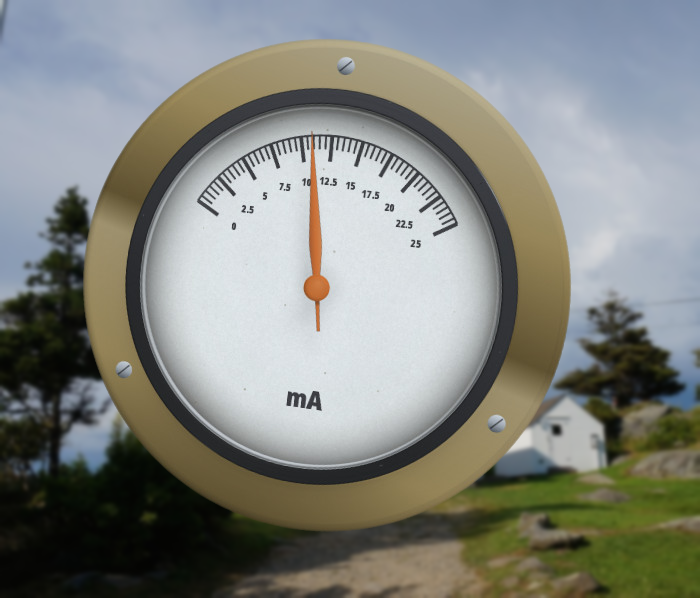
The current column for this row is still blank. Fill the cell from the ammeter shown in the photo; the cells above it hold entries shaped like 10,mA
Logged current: 11,mA
